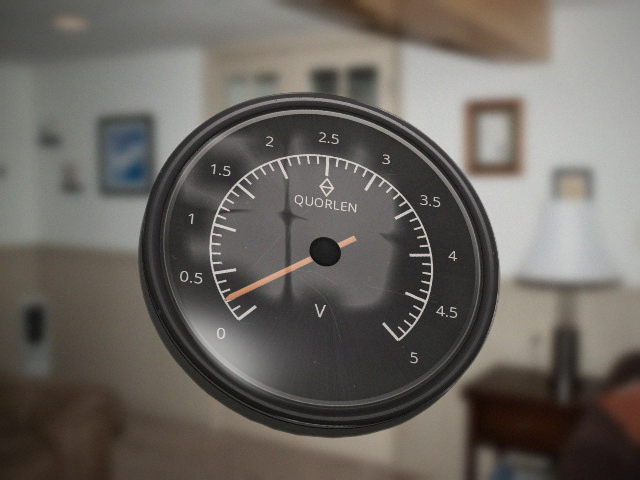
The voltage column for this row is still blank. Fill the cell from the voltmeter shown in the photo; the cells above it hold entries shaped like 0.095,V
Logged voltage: 0.2,V
